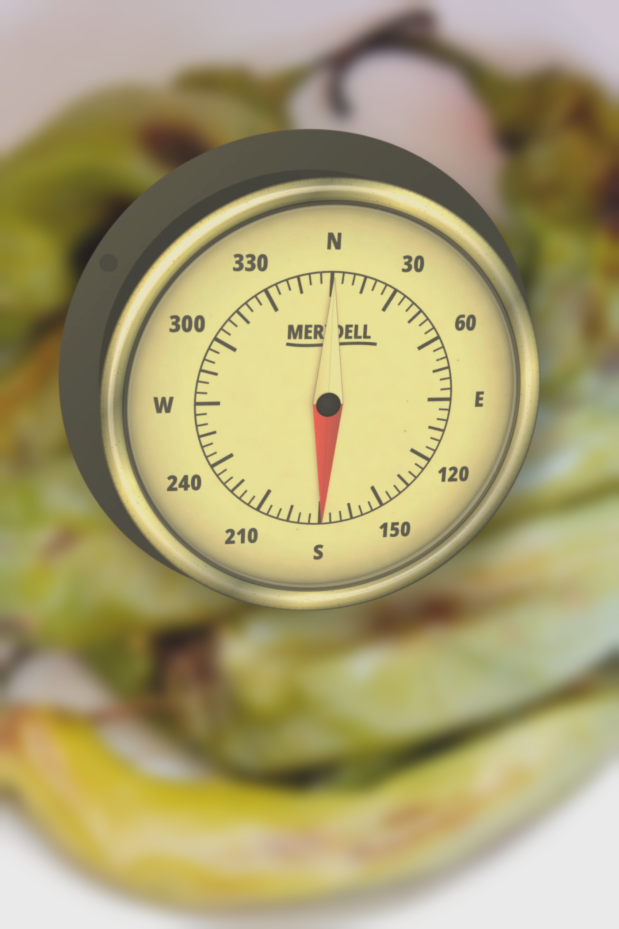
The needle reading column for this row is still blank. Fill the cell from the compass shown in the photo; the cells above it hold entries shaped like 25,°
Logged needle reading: 180,°
